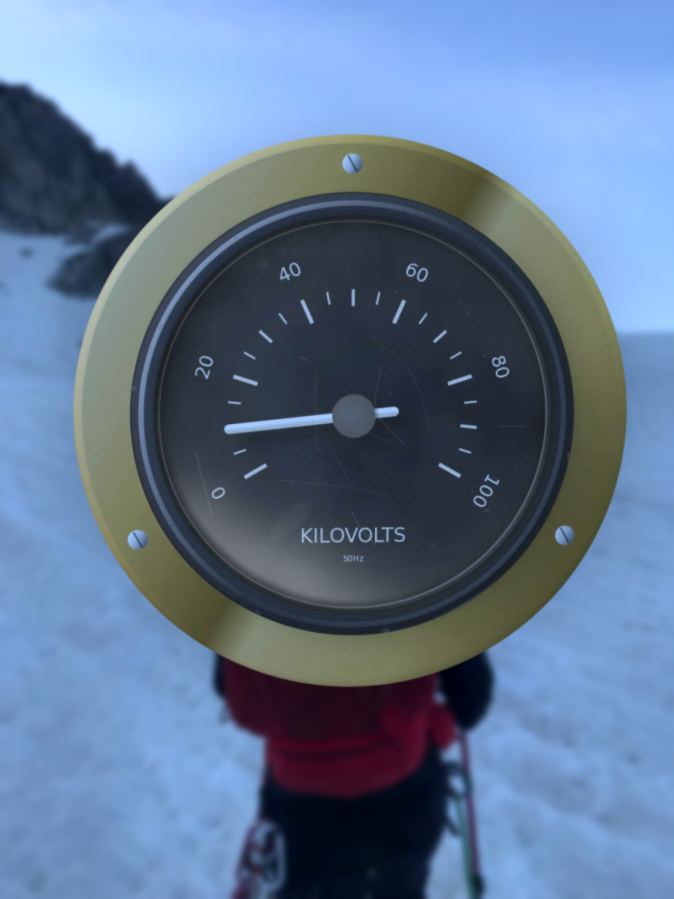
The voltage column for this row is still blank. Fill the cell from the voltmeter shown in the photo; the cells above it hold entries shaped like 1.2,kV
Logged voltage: 10,kV
